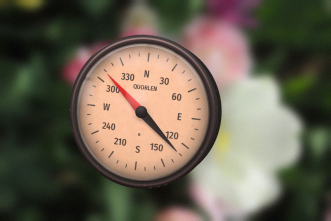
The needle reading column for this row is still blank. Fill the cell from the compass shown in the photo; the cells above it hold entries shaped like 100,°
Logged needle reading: 310,°
